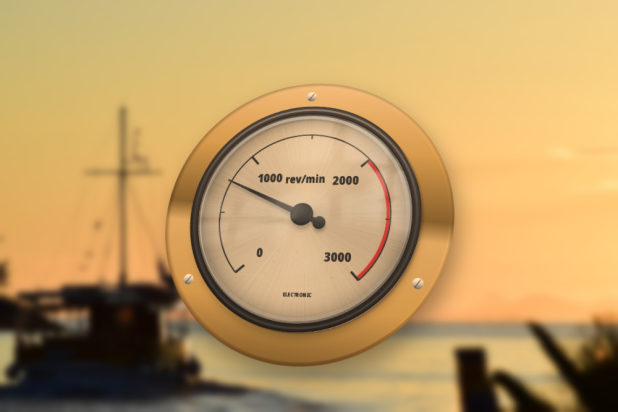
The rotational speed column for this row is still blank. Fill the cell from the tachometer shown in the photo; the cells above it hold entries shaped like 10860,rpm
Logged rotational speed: 750,rpm
